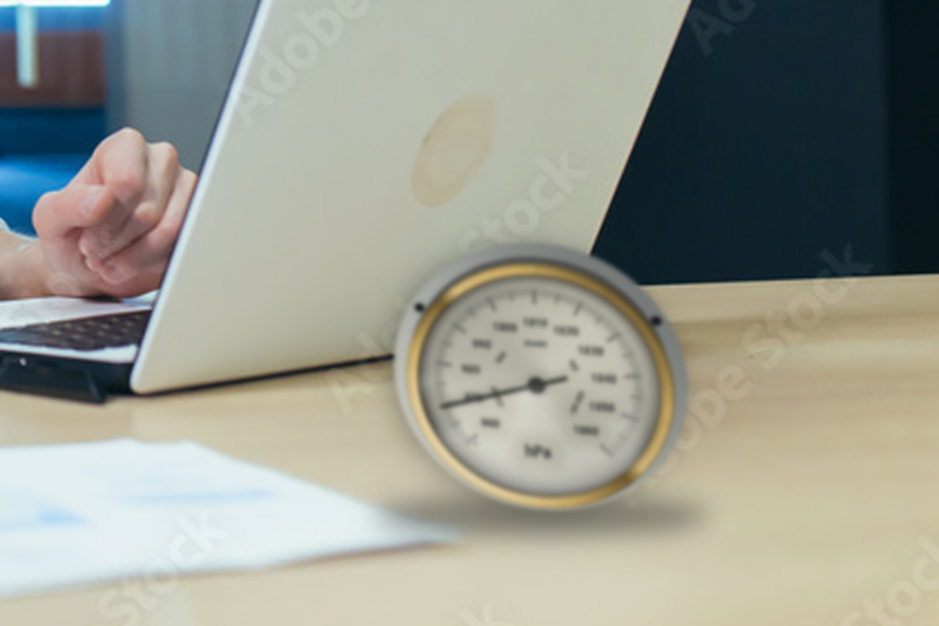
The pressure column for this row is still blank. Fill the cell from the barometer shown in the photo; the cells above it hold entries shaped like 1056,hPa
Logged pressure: 970,hPa
